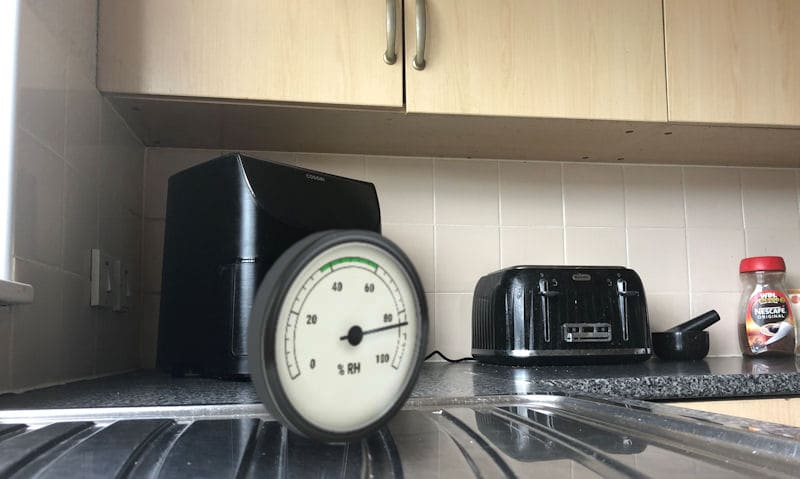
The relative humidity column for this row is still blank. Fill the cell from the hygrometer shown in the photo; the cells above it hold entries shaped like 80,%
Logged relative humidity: 84,%
